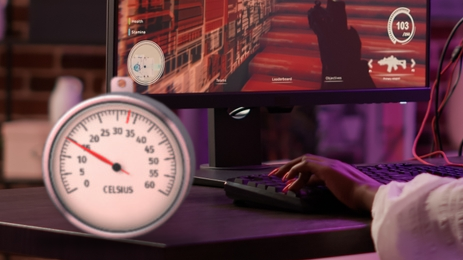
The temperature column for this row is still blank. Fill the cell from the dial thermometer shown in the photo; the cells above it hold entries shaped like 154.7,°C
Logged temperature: 15,°C
